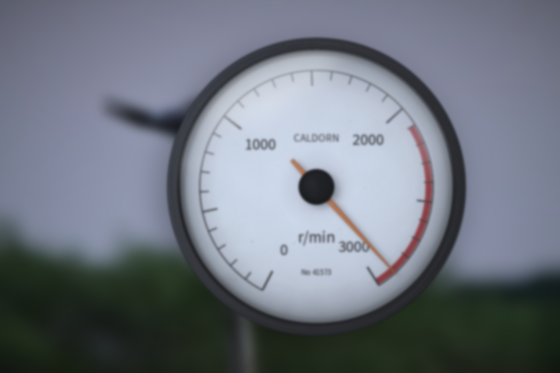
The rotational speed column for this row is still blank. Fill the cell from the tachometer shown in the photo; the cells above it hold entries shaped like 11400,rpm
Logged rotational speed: 2900,rpm
